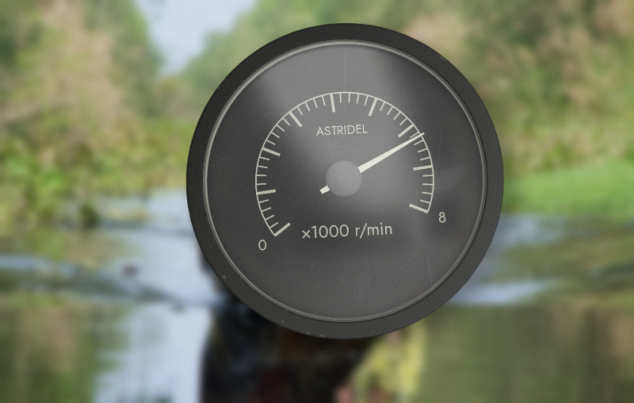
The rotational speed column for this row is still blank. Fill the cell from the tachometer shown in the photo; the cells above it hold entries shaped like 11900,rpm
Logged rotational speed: 6300,rpm
